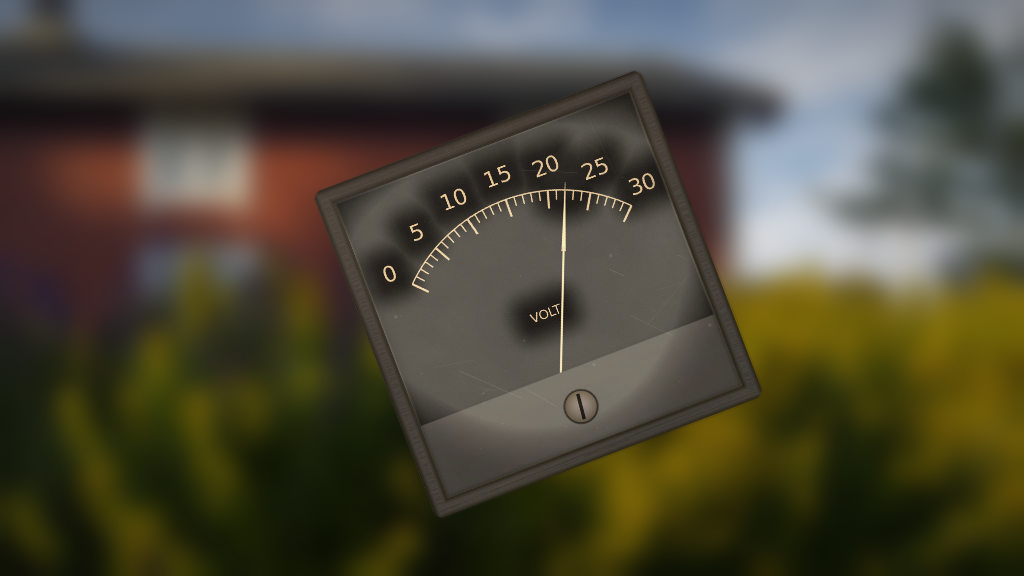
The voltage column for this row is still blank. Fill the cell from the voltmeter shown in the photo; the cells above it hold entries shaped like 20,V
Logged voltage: 22,V
